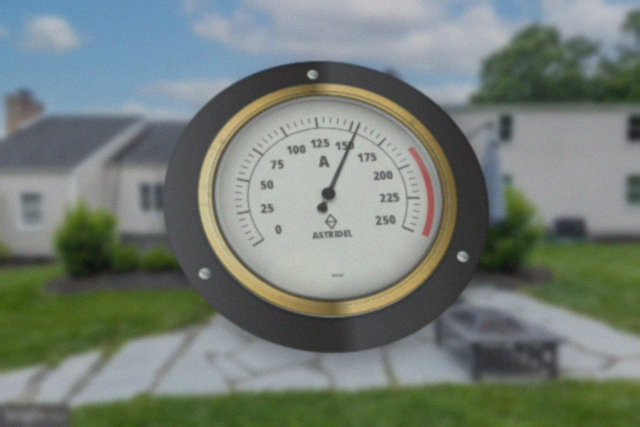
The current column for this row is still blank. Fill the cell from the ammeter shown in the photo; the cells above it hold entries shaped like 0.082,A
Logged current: 155,A
